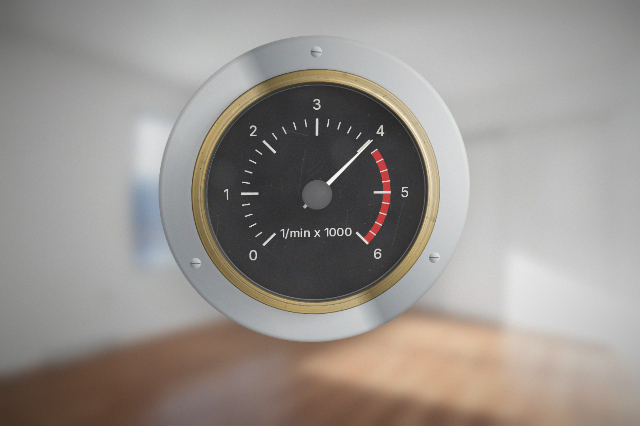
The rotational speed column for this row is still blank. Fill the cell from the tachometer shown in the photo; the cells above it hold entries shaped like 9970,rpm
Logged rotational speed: 4000,rpm
